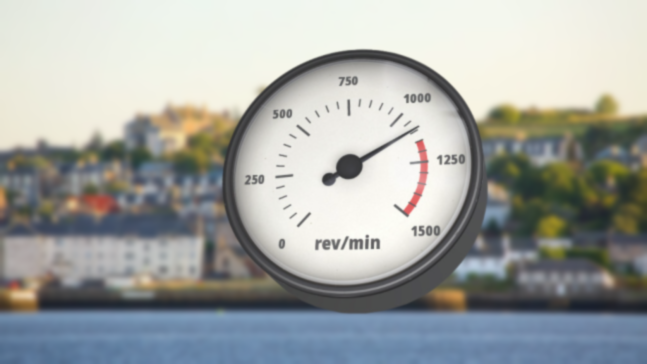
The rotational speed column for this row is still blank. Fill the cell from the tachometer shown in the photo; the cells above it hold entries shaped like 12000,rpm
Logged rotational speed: 1100,rpm
